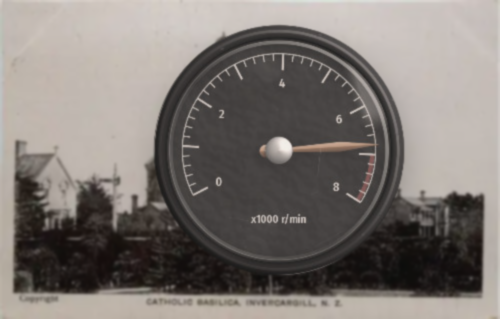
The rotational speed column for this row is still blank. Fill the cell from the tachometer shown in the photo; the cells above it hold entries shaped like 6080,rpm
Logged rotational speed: 6800,rpm
